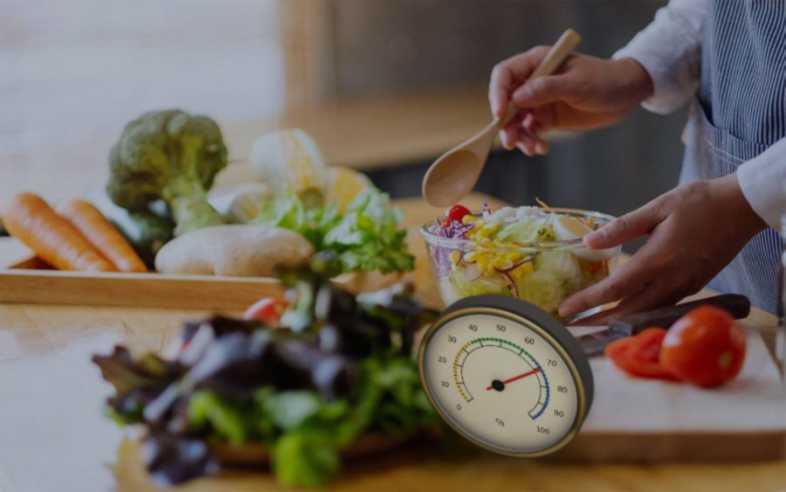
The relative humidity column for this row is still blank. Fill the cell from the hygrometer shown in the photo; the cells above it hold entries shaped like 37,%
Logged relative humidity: 70,%
